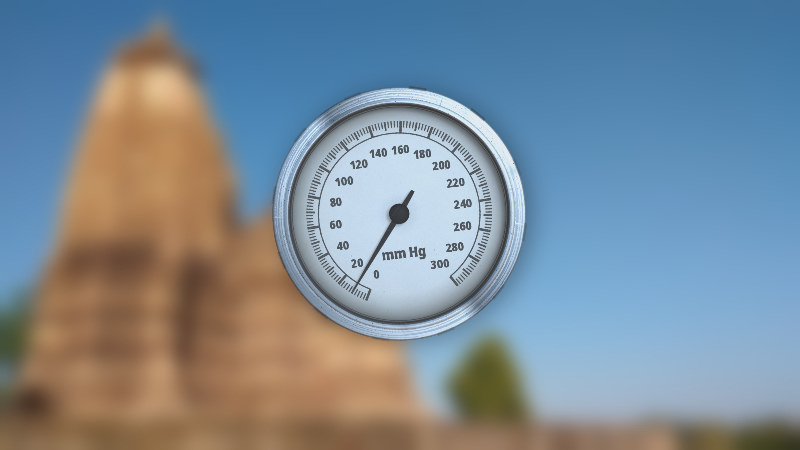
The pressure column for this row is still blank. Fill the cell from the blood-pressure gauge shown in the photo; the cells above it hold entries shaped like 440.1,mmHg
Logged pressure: 10,mmHg
